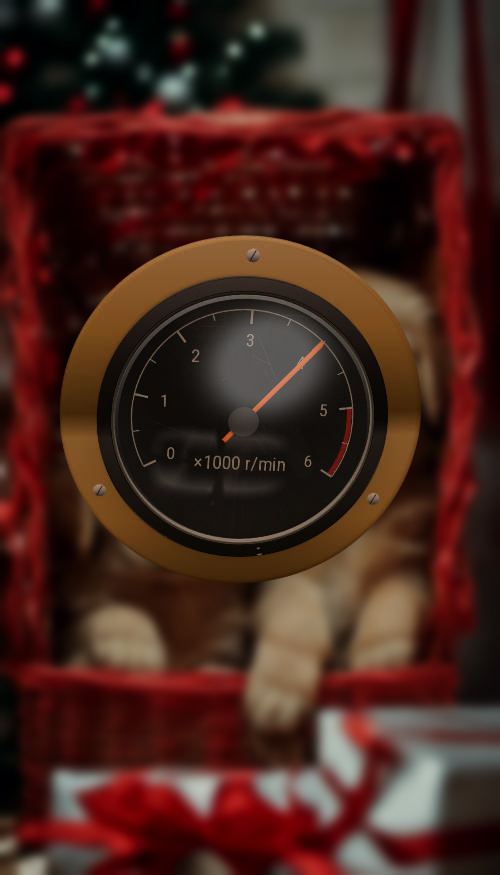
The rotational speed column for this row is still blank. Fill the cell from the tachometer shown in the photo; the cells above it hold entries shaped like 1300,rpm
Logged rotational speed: 4000,rpm
